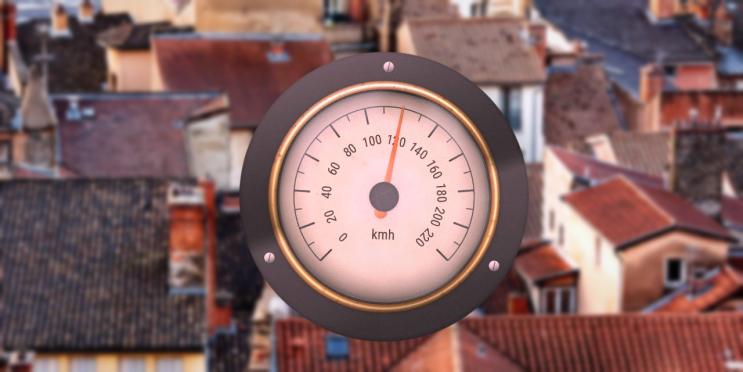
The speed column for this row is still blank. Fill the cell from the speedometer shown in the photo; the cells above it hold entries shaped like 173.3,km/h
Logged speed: 120,km/h
